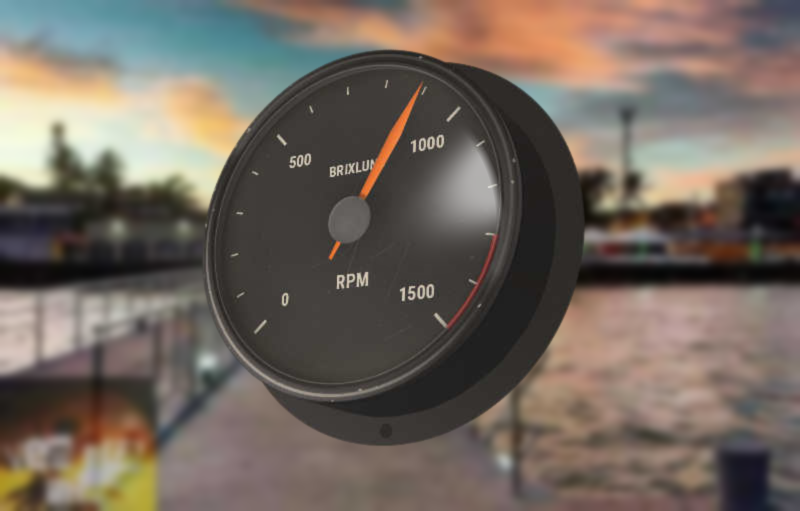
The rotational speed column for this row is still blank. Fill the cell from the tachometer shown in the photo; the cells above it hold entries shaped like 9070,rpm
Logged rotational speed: 900,rpm
